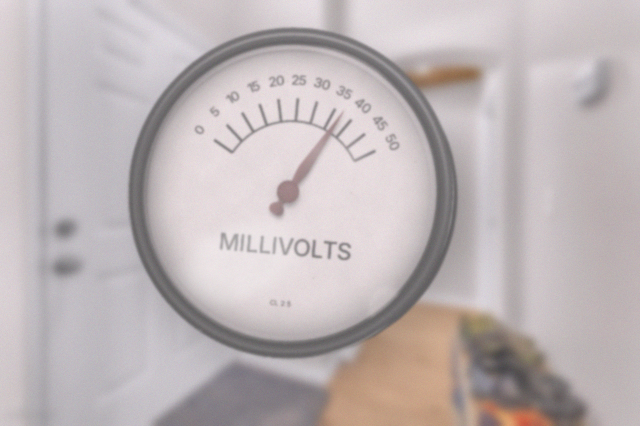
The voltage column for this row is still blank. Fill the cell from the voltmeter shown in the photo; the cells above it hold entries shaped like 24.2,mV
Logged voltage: 37.5,mV
